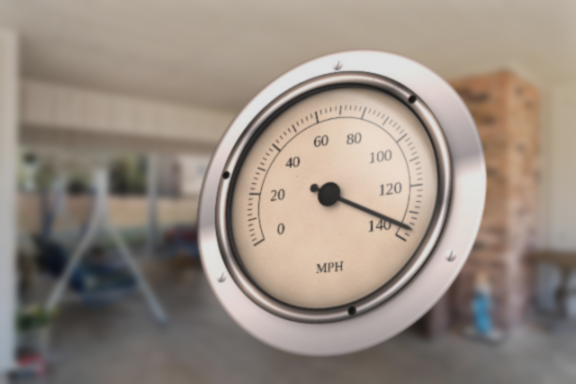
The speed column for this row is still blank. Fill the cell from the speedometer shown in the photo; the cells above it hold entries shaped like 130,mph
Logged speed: 136,mph
